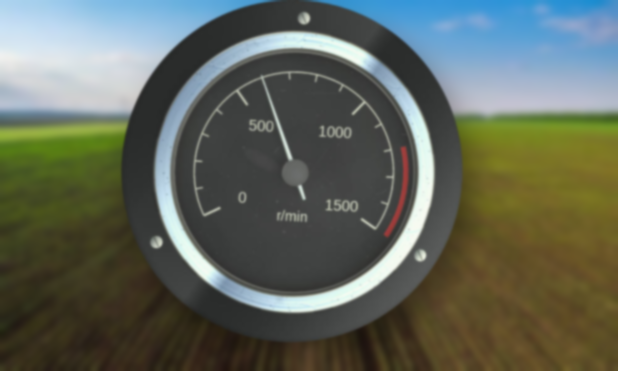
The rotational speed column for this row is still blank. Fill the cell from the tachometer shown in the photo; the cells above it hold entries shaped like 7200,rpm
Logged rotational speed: 600,rpm
